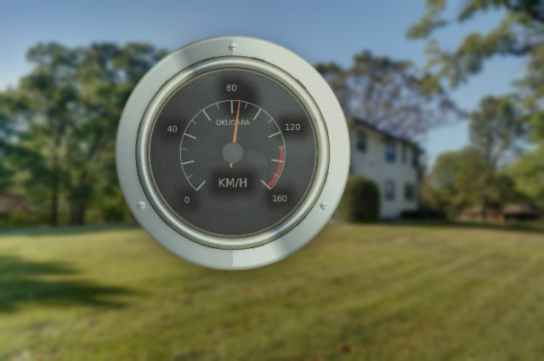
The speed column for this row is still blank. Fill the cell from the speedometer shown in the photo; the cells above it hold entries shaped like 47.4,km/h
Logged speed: 85,km/h
